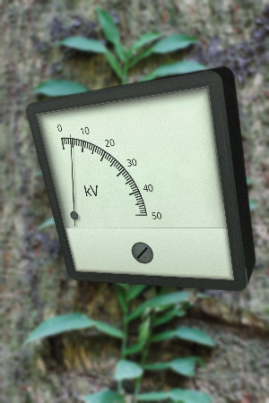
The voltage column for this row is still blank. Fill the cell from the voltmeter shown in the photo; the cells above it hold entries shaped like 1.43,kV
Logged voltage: 5,kV
